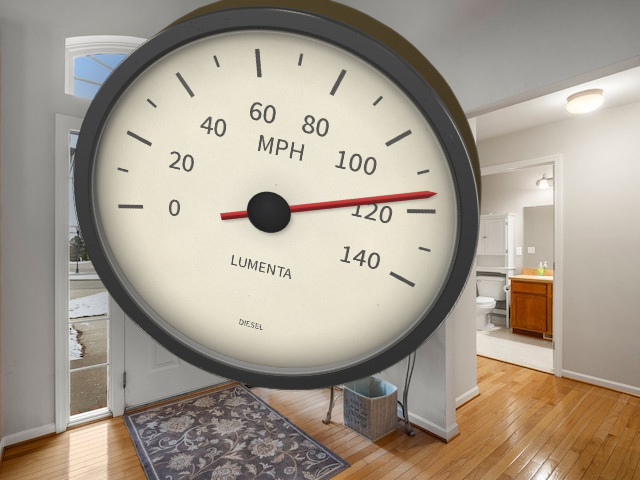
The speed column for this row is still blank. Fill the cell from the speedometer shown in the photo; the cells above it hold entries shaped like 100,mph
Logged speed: 115,mph
